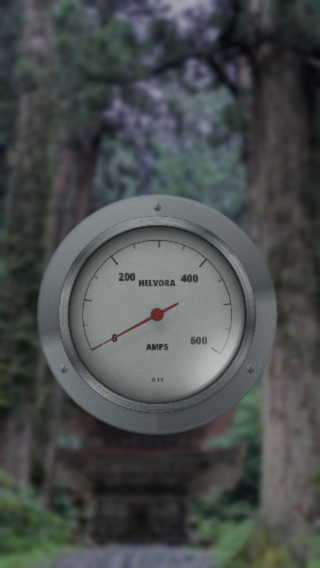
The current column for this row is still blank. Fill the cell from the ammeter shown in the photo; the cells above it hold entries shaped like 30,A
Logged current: 0,A
